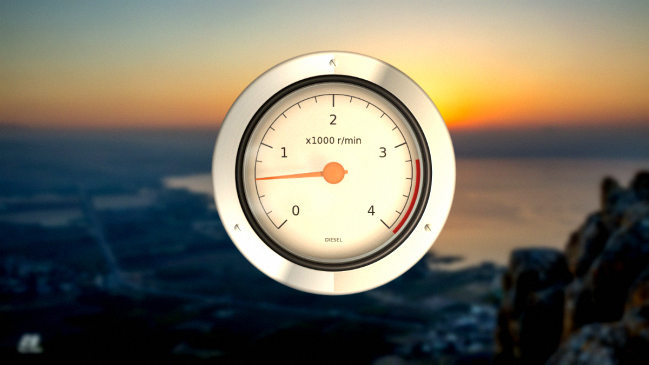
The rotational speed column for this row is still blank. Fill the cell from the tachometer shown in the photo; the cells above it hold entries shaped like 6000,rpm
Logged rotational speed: 600,rpm
